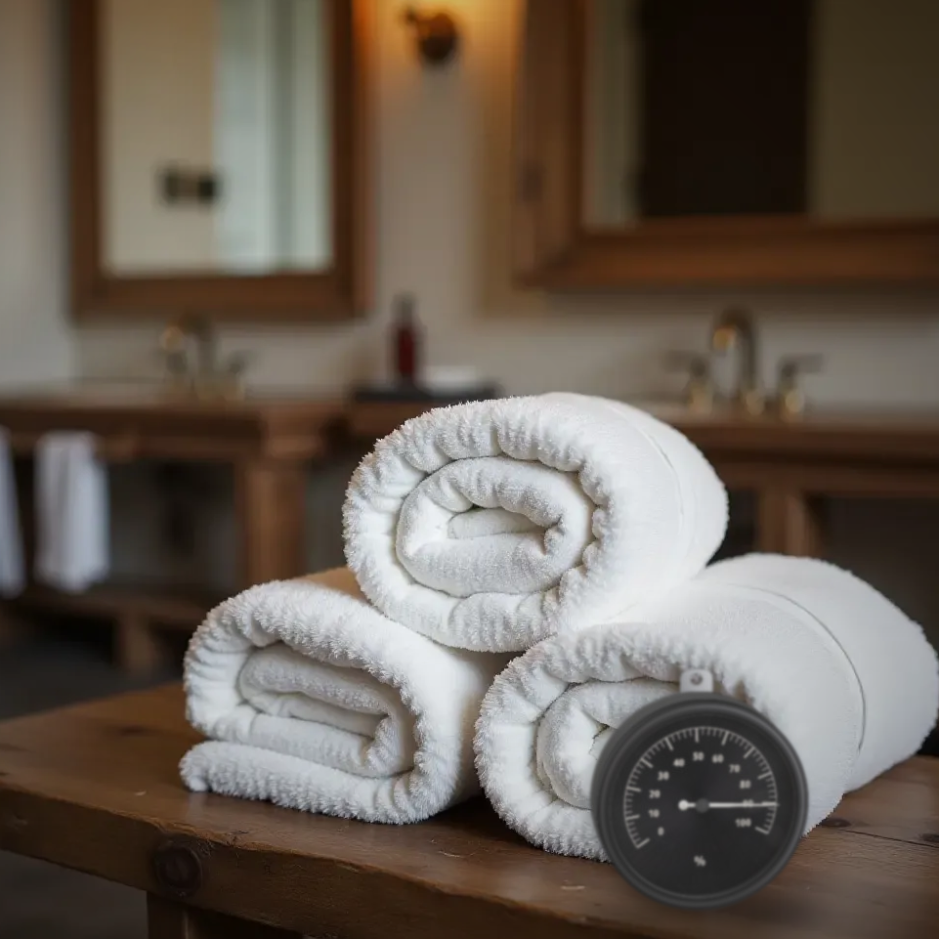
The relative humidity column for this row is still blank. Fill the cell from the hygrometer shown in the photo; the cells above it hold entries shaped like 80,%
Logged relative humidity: 90,%
